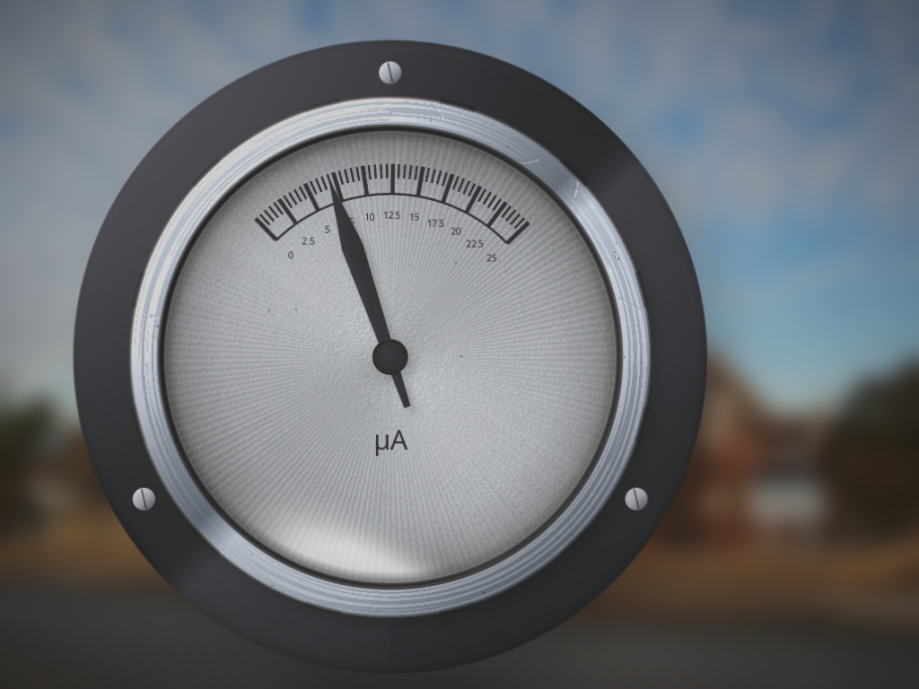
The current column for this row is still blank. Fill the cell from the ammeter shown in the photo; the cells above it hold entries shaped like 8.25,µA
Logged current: 7,µA
